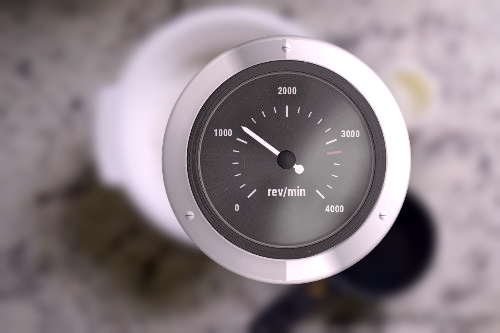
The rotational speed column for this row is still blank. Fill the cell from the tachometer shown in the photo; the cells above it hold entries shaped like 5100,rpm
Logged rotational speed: 1200,rpm
